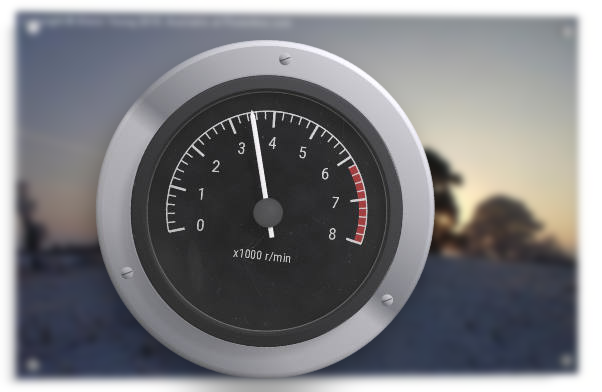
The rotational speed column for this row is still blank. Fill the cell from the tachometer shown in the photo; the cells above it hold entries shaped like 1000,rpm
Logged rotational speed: 3500,rpm
